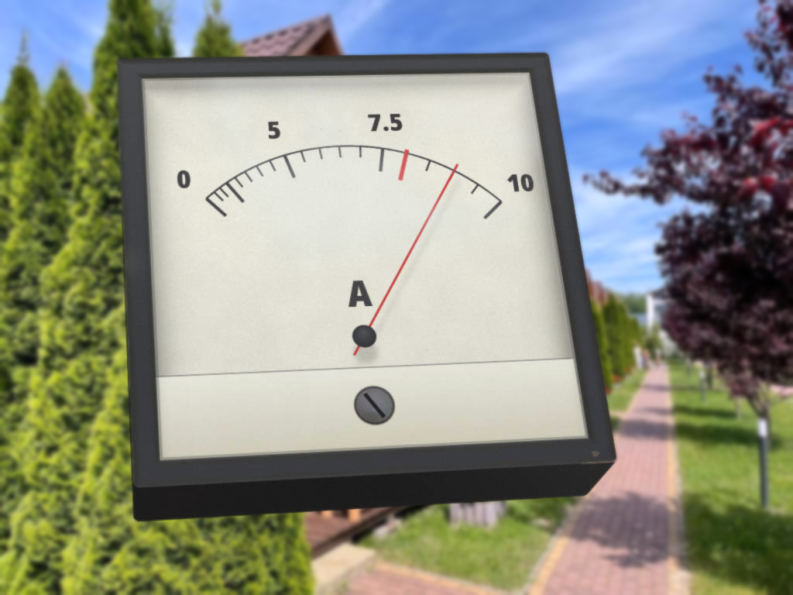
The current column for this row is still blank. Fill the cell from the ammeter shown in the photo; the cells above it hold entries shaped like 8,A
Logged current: 9,A
